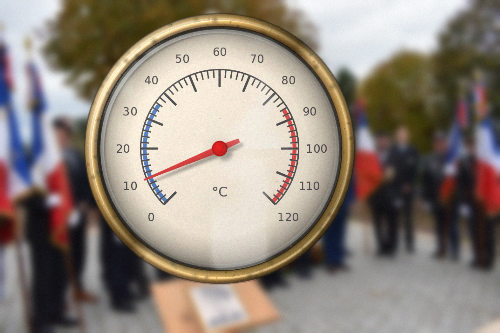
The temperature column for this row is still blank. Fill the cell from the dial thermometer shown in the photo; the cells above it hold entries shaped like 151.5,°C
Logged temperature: 10,°C
